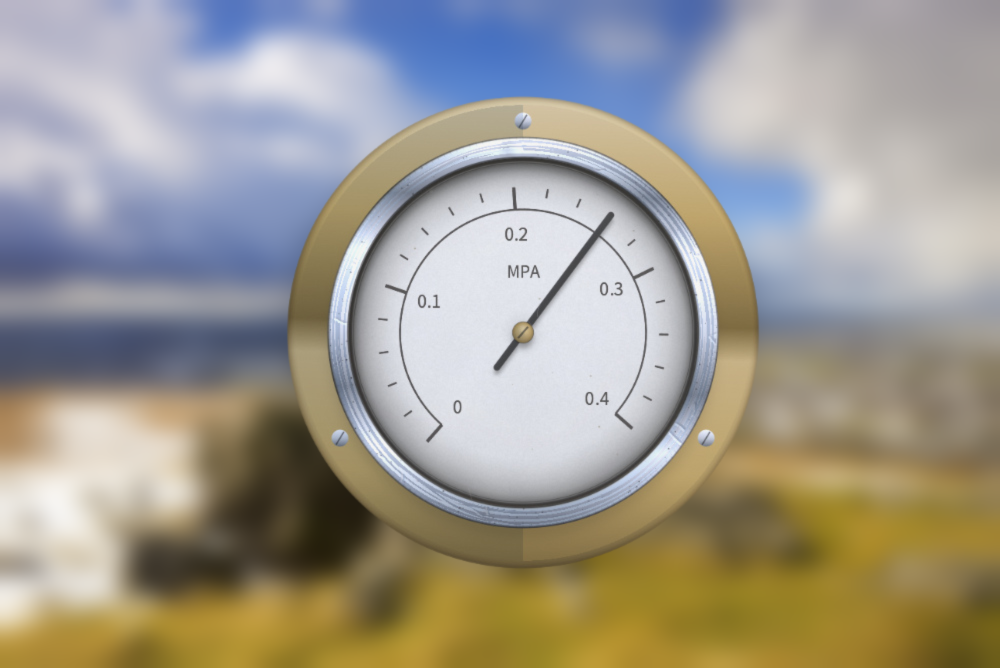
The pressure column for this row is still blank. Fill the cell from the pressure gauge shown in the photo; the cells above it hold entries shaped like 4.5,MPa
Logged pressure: 0.26,MPa
